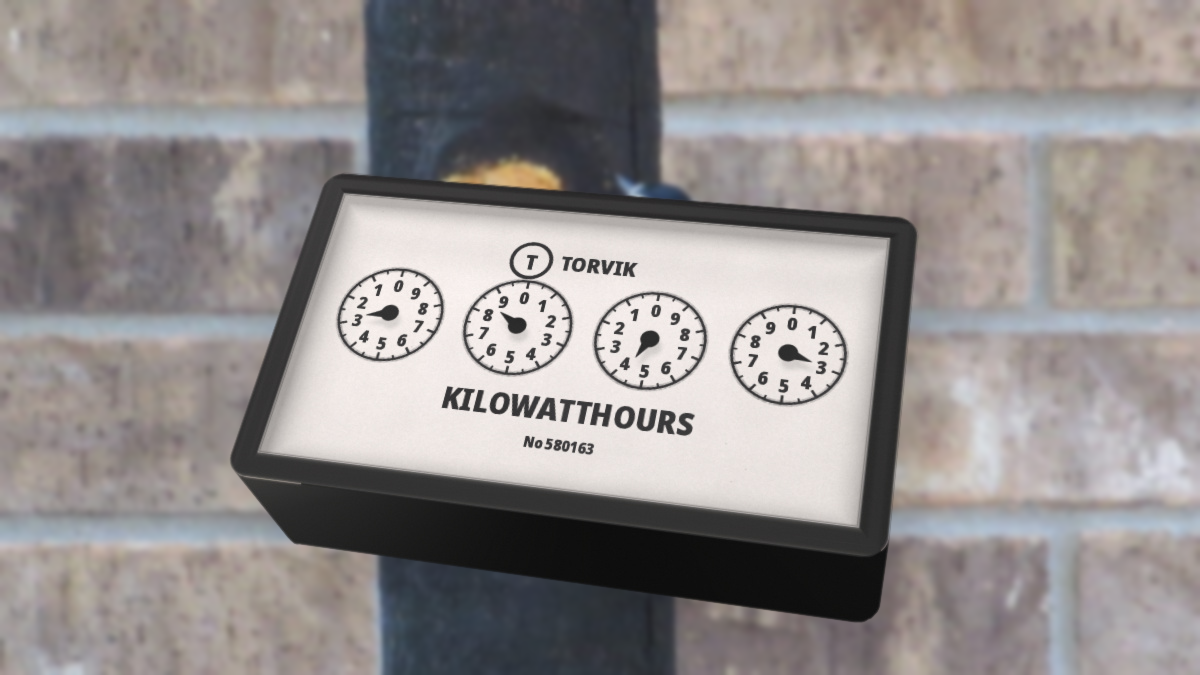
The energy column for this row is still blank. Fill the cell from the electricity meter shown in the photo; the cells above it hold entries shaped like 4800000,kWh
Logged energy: 2843,kWh
